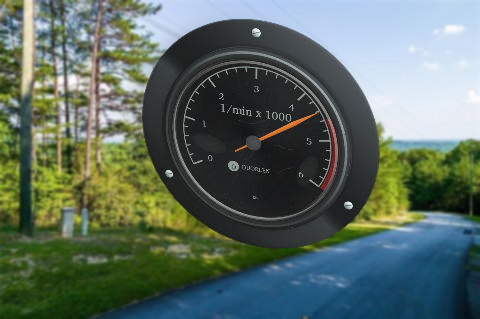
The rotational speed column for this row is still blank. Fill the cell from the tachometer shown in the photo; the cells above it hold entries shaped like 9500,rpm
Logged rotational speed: 4400,rpm
